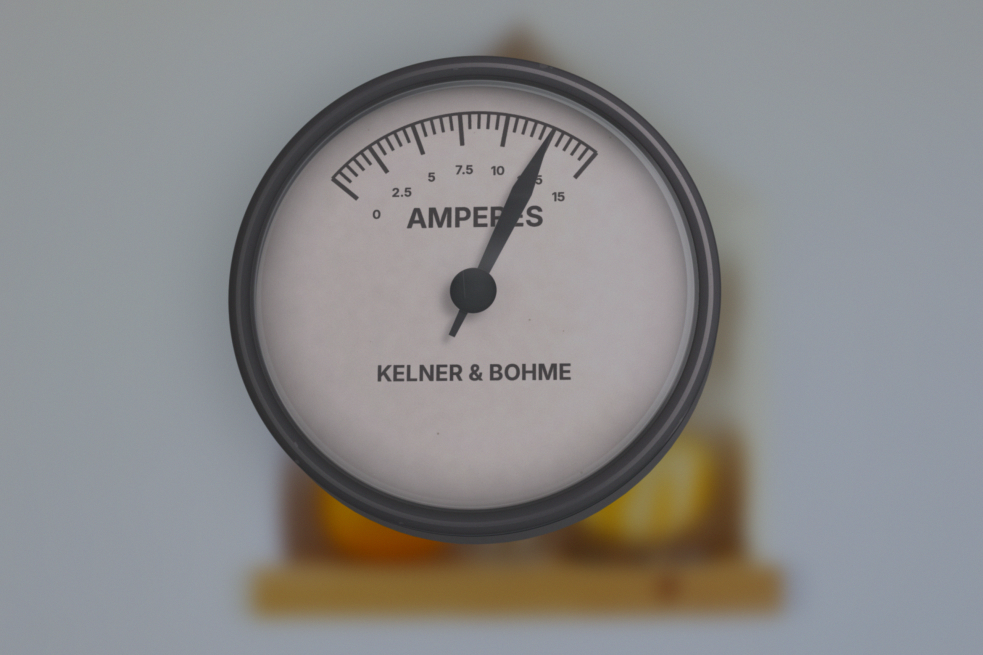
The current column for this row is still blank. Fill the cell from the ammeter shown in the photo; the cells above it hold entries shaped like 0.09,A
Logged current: 12.5,A
